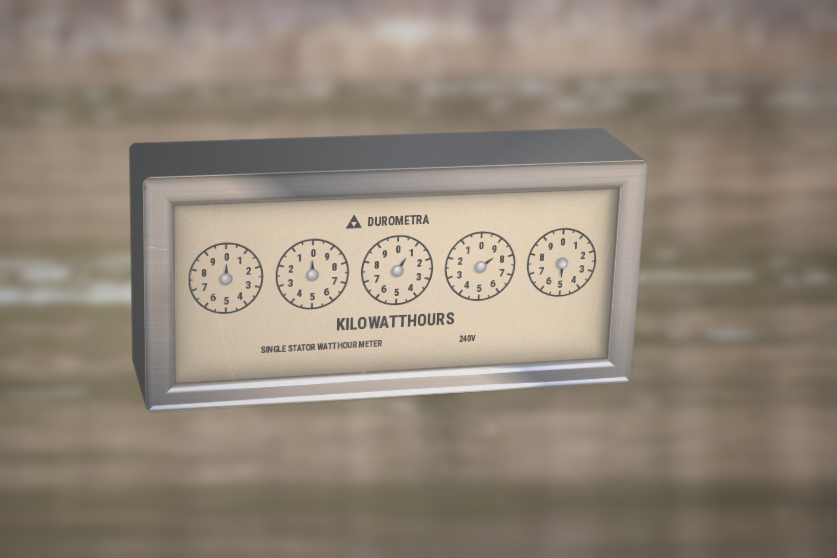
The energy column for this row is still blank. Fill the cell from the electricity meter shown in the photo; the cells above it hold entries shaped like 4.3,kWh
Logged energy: 85,kWh
